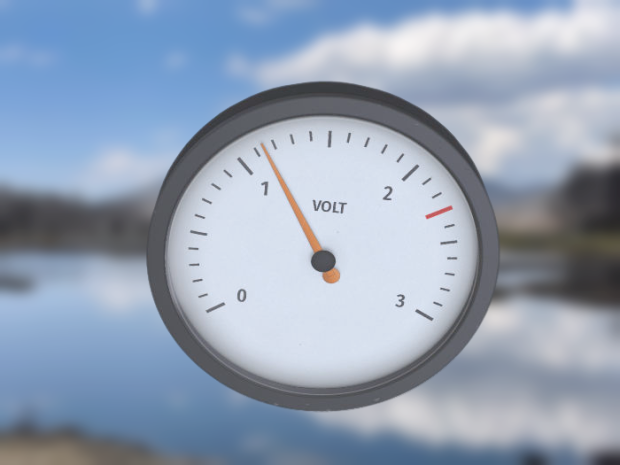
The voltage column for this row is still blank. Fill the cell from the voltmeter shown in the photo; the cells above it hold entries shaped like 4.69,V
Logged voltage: 1.15,V
